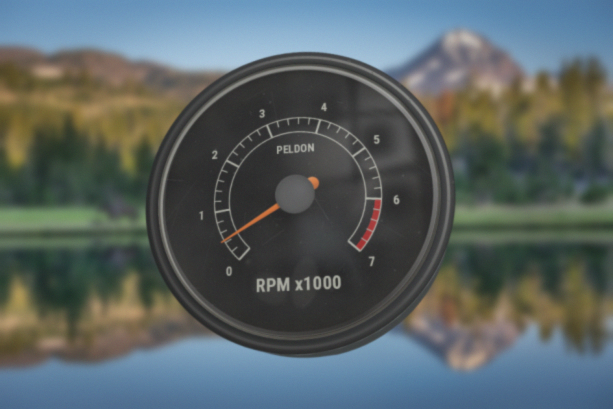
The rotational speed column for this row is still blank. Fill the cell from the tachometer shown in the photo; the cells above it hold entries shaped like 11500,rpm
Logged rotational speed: 400,rpm
